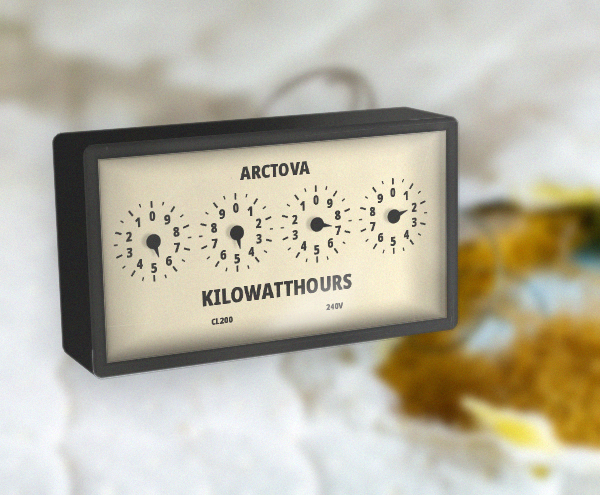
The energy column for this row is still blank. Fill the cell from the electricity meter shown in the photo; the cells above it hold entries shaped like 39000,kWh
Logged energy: 5472,kWh
